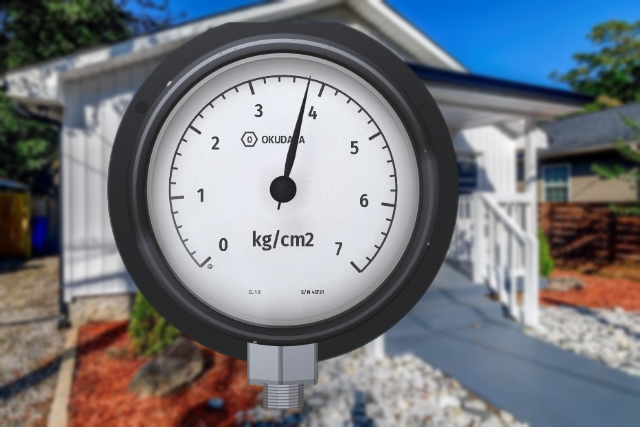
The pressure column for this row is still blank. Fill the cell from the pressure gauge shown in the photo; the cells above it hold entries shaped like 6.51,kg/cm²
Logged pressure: 3.8,kg/cm²
